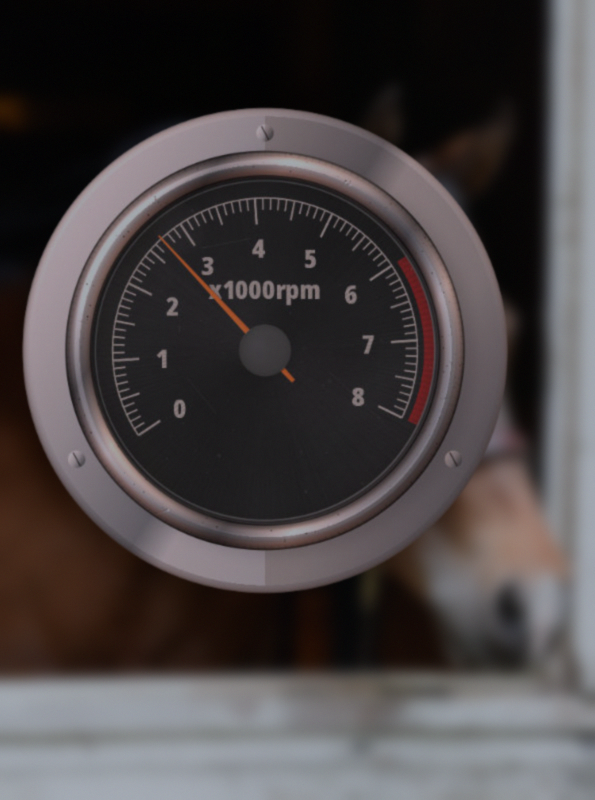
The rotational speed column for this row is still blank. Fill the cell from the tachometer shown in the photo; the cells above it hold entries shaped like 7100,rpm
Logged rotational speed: 2700,rpm
